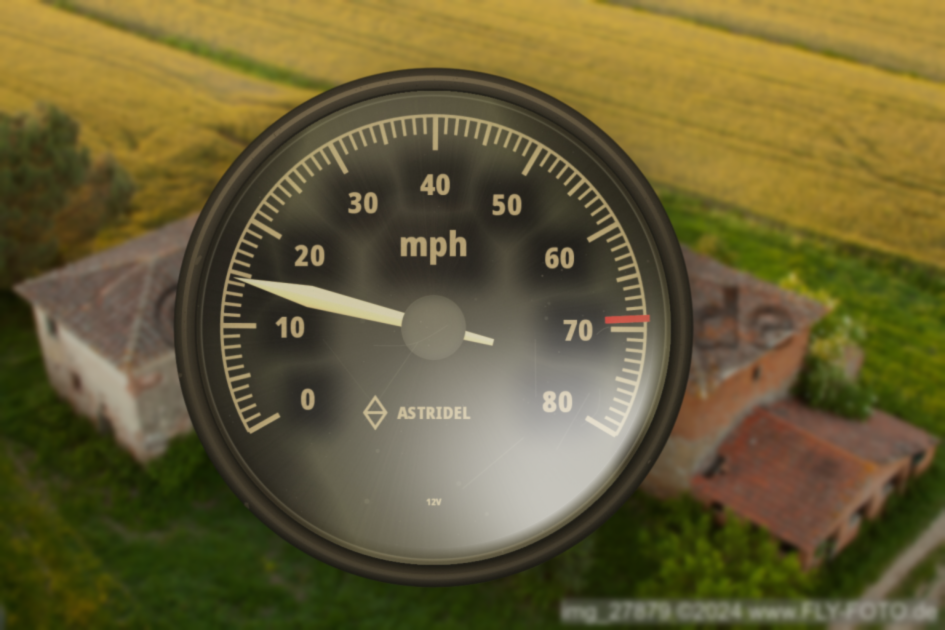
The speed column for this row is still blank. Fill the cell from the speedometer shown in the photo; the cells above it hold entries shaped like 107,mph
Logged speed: 14.5,mph
